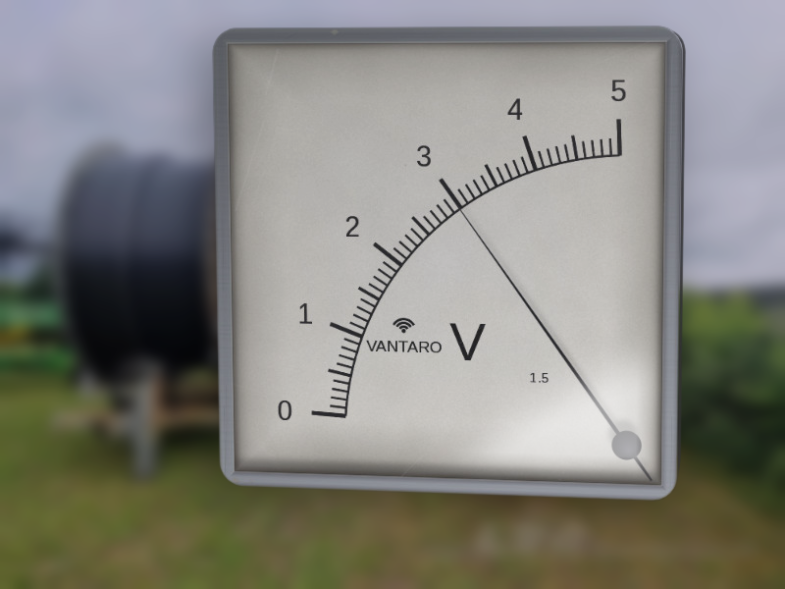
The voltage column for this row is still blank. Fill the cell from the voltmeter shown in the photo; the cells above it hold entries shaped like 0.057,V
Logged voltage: 3,V
